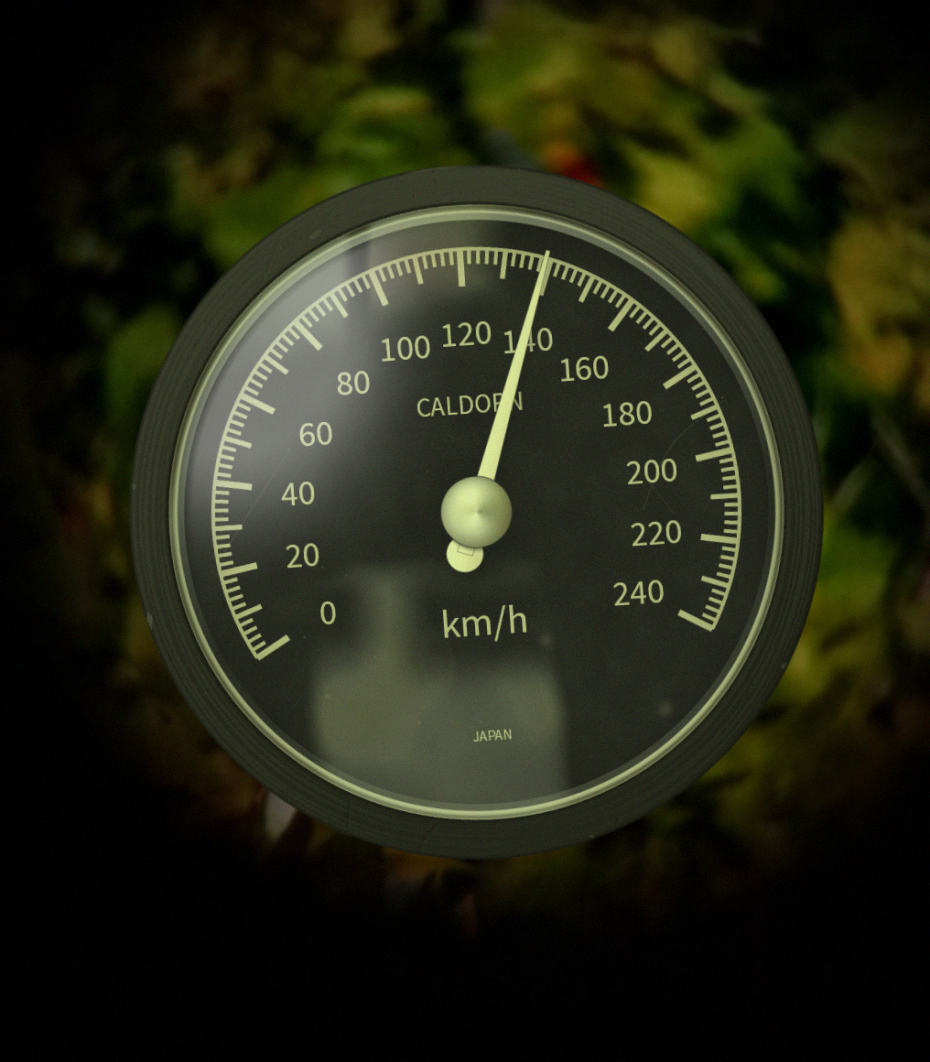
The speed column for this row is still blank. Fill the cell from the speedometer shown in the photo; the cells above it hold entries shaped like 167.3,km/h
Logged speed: 139,km/h
